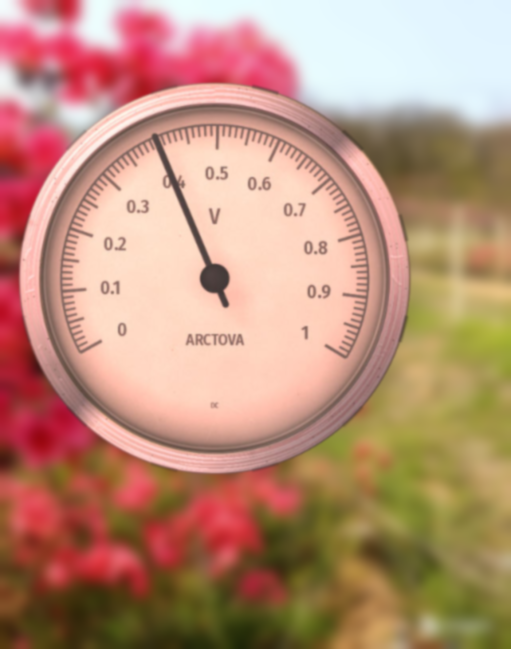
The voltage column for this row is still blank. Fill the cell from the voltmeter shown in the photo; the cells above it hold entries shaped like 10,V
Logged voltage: 0.4,V
